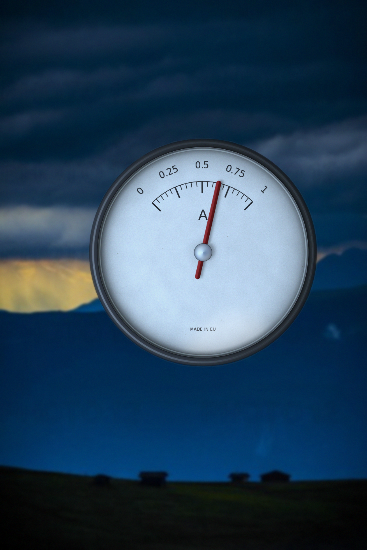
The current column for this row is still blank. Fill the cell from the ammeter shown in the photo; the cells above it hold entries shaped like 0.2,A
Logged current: 0.65,A
